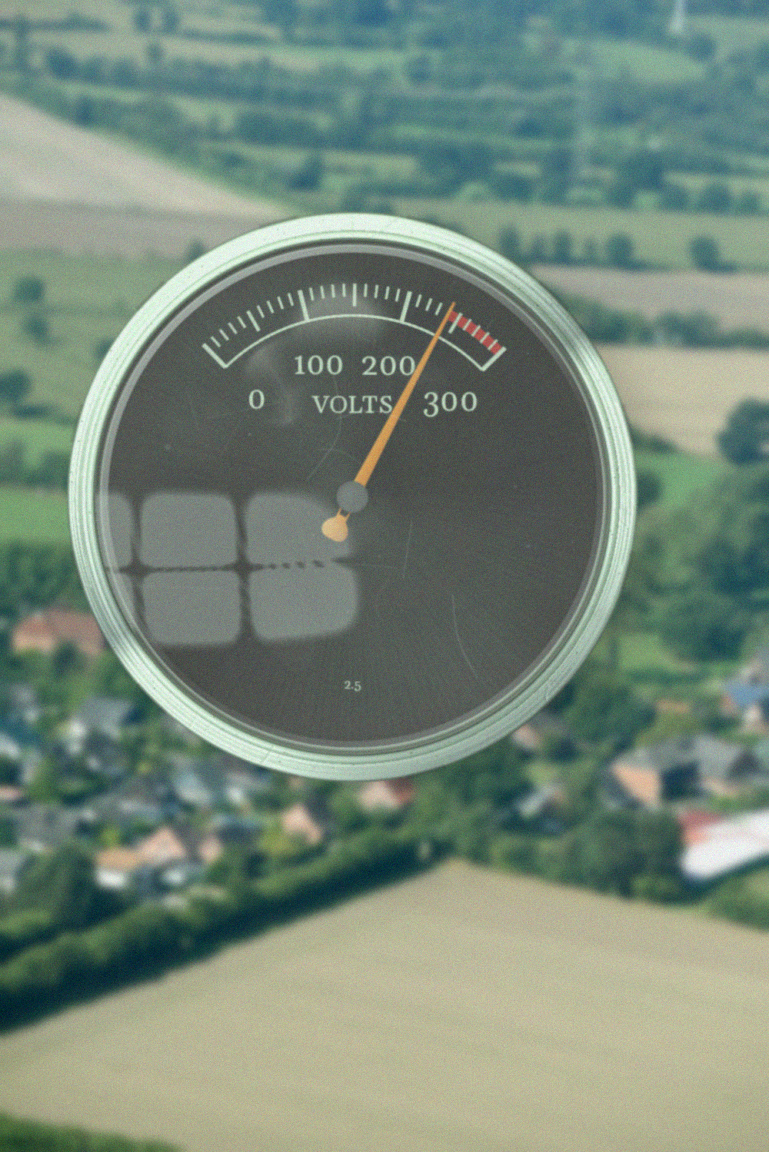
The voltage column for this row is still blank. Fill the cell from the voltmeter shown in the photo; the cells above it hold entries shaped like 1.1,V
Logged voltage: 240,V
